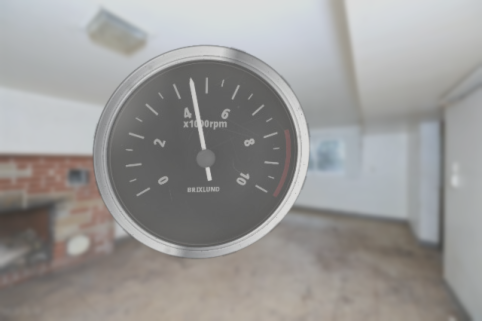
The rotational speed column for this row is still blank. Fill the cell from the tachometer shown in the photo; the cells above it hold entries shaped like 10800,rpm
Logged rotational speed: 4500,rpm
